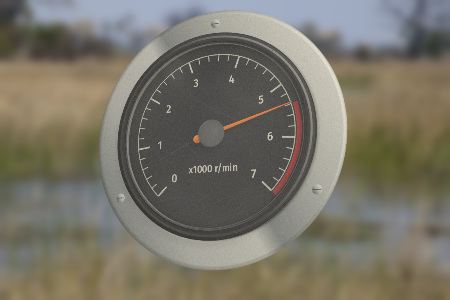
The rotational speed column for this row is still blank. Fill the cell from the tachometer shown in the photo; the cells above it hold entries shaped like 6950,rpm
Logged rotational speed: 5400,rpm
